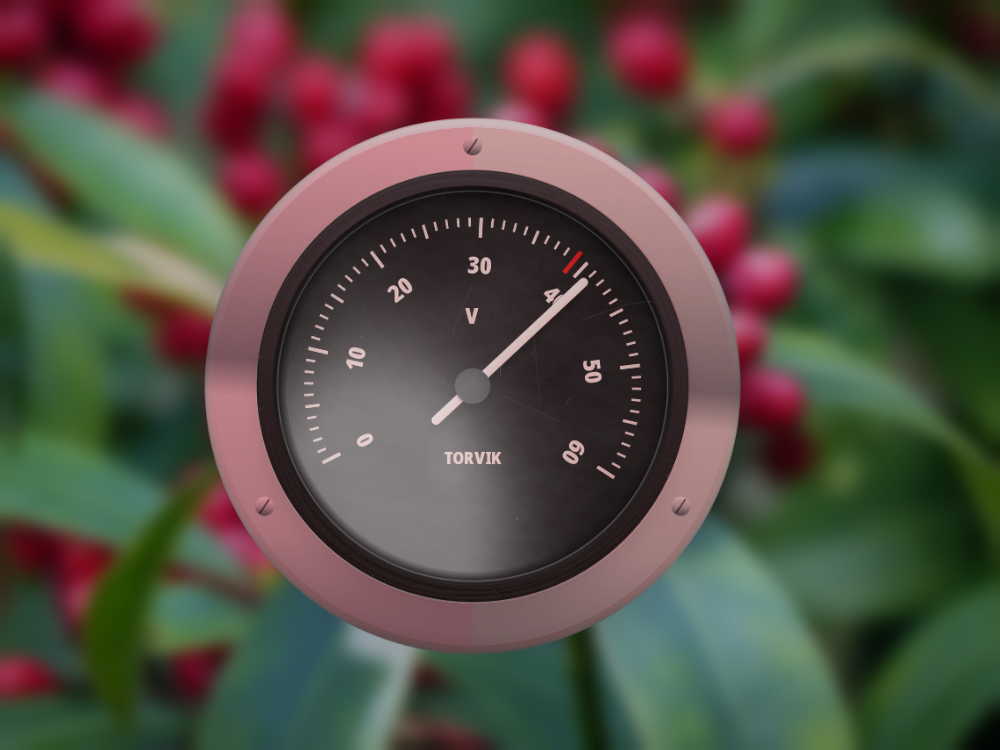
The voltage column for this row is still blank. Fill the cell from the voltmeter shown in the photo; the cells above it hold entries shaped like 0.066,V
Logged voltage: 41,V
